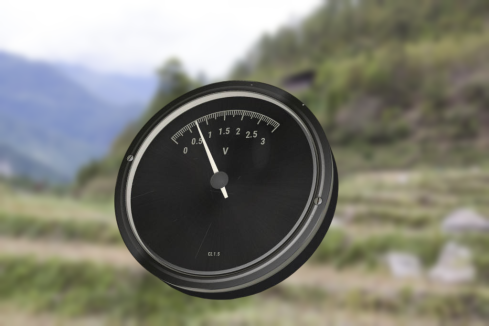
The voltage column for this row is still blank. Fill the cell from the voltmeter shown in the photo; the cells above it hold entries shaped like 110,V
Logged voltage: 0.75,V
